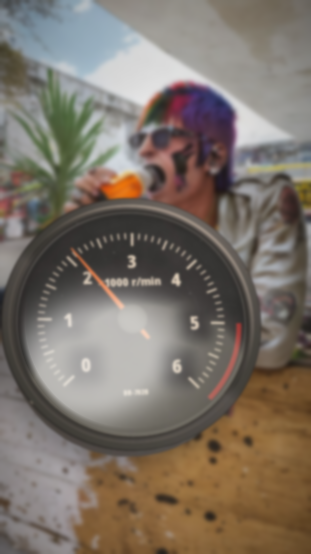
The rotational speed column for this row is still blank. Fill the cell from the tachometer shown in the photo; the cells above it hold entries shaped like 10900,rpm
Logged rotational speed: 2100,rpm
